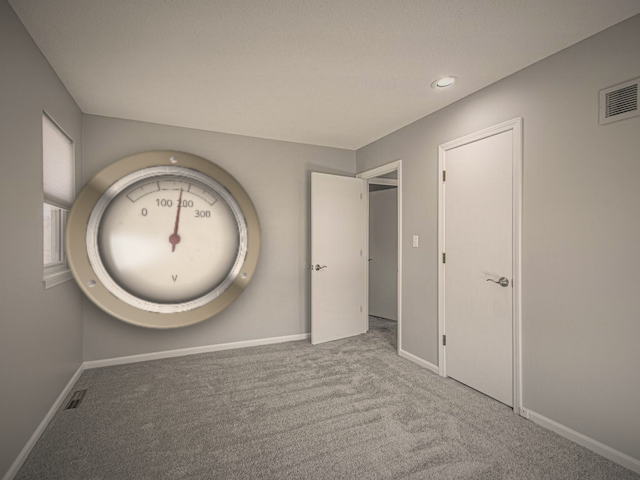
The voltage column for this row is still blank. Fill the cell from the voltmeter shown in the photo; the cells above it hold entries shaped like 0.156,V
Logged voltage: 175,V
